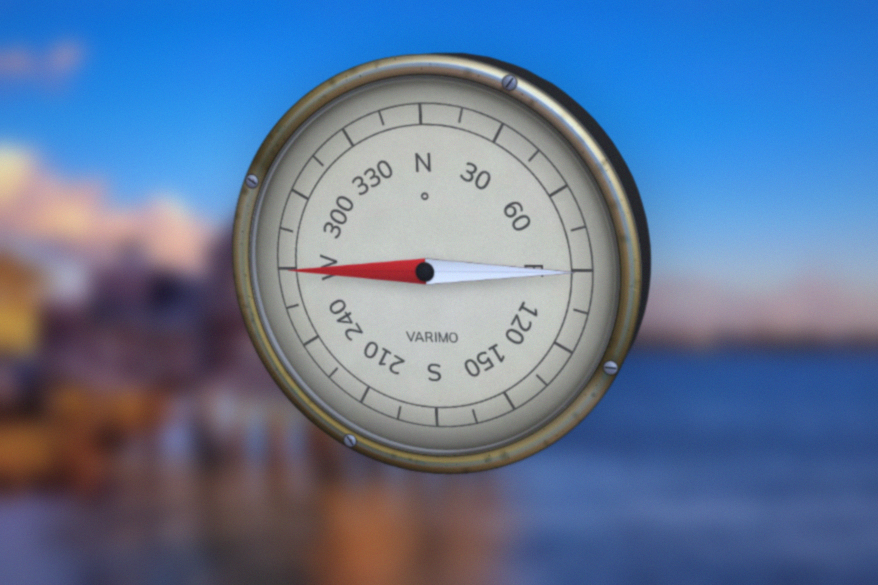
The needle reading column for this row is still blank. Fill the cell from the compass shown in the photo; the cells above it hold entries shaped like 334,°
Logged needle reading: 270,°
